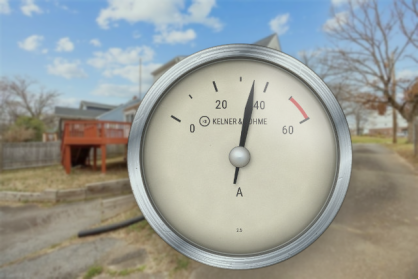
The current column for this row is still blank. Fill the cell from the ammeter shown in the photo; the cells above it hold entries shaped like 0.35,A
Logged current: 35,A
